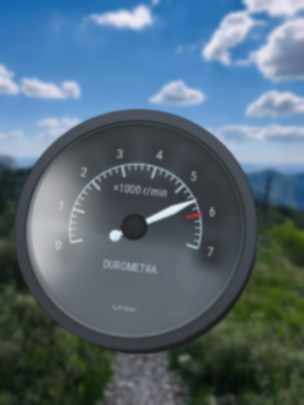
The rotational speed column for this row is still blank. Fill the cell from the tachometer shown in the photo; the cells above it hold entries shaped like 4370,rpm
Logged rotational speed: 5600,rpm
